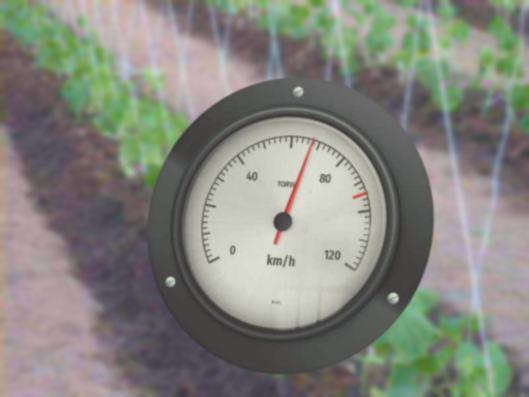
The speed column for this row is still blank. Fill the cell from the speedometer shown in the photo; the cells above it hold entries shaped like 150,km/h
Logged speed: 68,km/h
